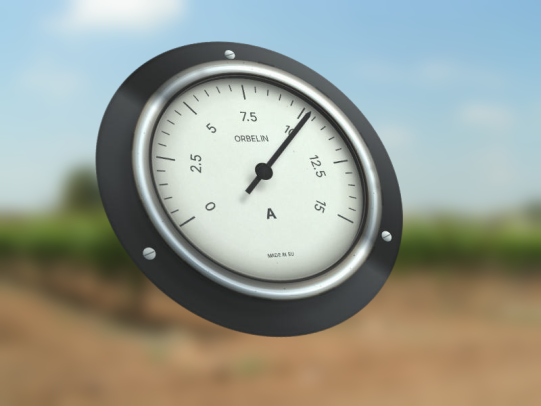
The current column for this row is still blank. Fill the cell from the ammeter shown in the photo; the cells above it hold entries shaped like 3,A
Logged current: 10.25,A
